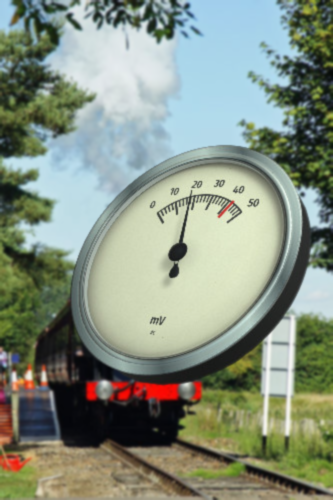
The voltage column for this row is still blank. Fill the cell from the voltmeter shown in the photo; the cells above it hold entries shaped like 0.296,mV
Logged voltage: 20,mV
